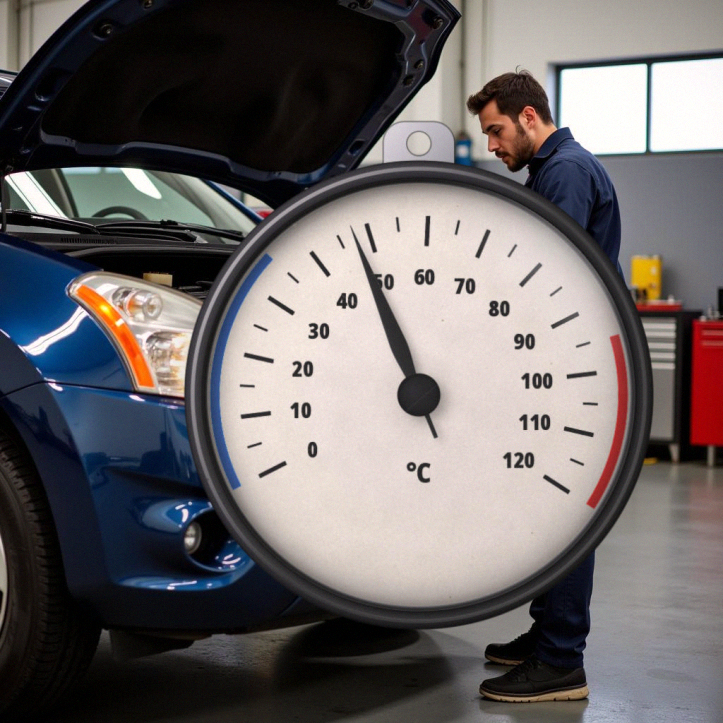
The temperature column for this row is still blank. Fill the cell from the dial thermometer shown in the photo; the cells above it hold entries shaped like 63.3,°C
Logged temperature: 47.5,°C
